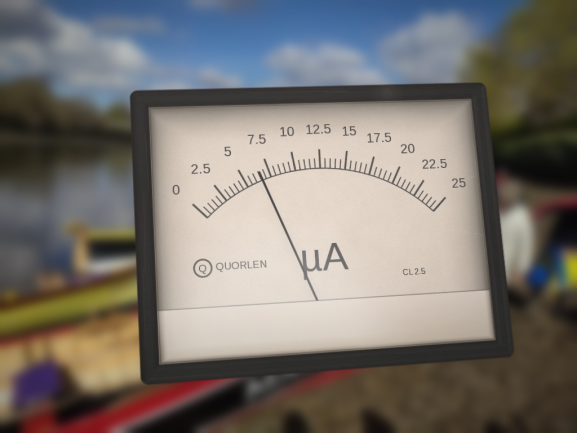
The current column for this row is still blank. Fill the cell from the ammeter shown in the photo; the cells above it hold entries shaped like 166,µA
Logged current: 6.5,µA
